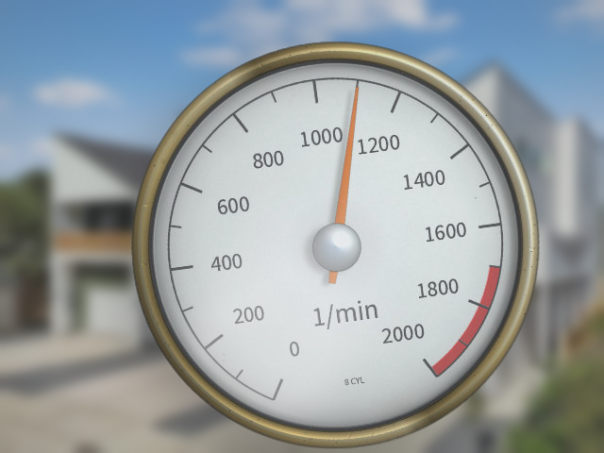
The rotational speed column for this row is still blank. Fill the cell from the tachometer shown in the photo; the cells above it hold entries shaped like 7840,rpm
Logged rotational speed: 1100,rpm
